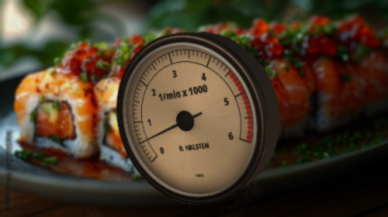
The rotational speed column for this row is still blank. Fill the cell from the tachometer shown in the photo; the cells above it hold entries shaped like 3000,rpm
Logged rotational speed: 500,rpm
